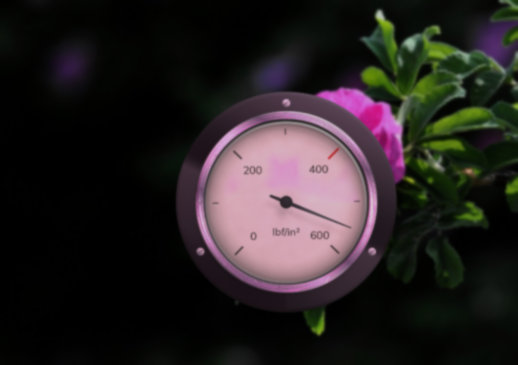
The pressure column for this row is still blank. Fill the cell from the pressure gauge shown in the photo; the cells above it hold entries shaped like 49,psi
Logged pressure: 550,psi
